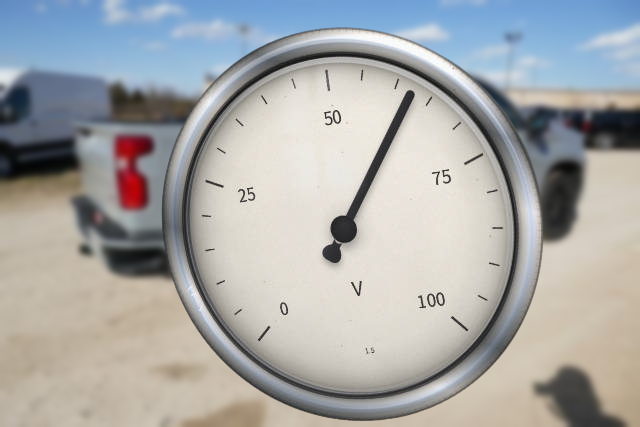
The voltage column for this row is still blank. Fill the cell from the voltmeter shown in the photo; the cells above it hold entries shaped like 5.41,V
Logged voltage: 62.5,V
